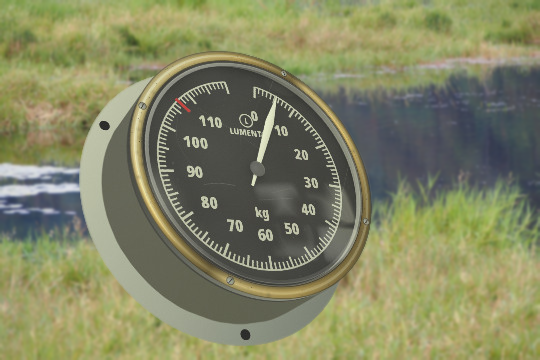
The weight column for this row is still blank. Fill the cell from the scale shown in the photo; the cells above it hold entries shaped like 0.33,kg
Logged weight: 5,kg
